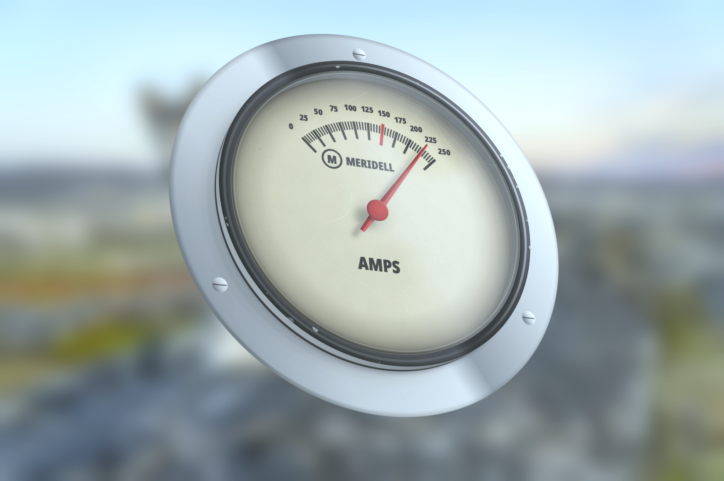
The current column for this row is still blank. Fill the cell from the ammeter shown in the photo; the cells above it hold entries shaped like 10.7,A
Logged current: 225,A
